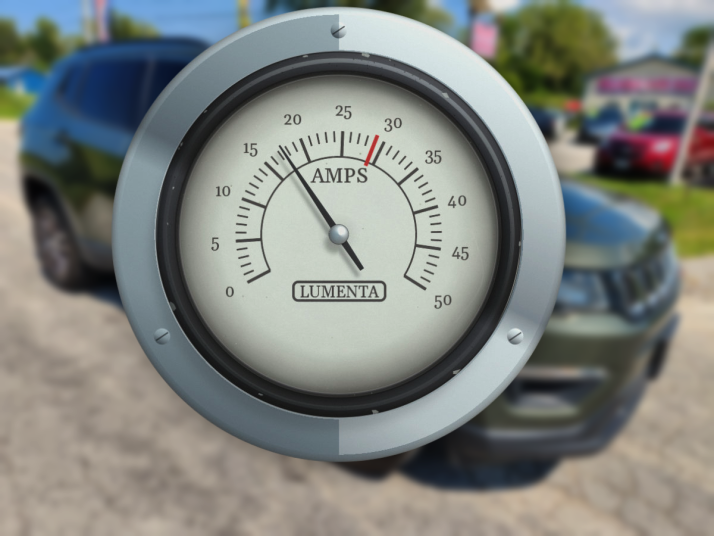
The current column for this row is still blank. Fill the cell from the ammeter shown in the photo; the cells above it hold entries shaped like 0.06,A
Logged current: 17.5,A
